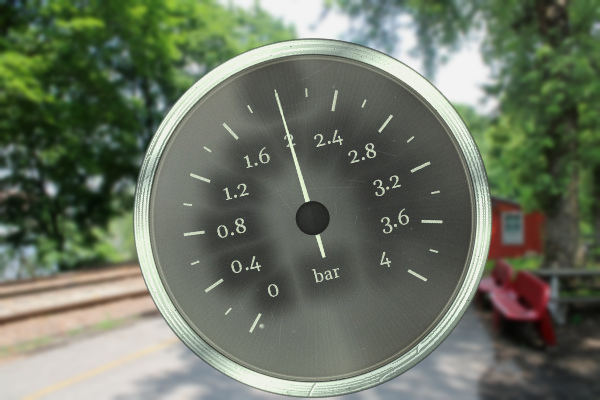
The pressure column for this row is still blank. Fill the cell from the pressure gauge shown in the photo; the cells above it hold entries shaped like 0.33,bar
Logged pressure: 2,bar
